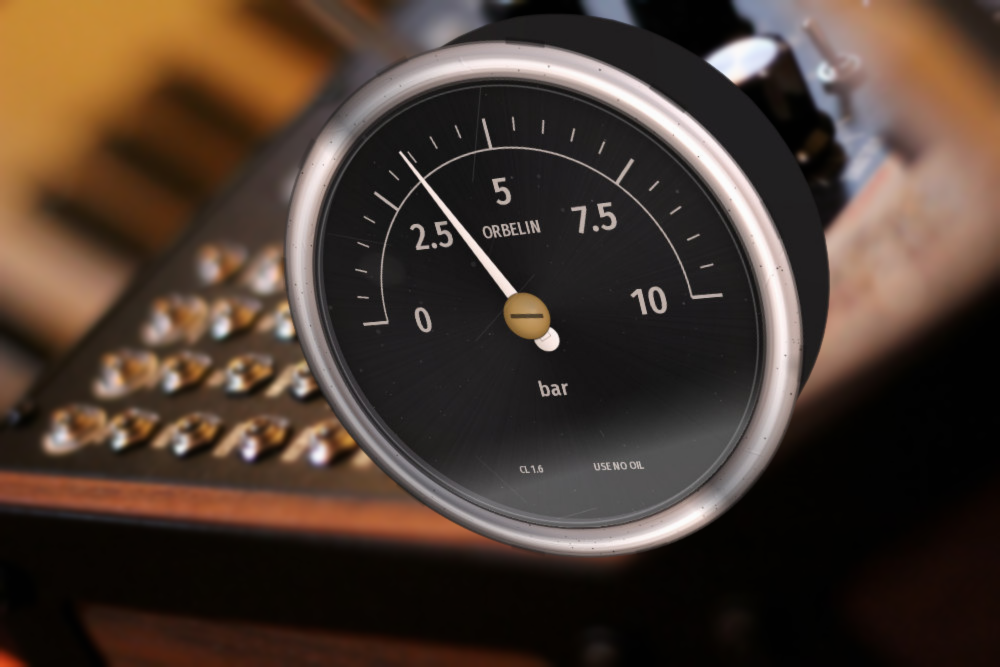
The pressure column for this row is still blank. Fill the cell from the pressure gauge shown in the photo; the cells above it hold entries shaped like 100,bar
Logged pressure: 3.5,bar
